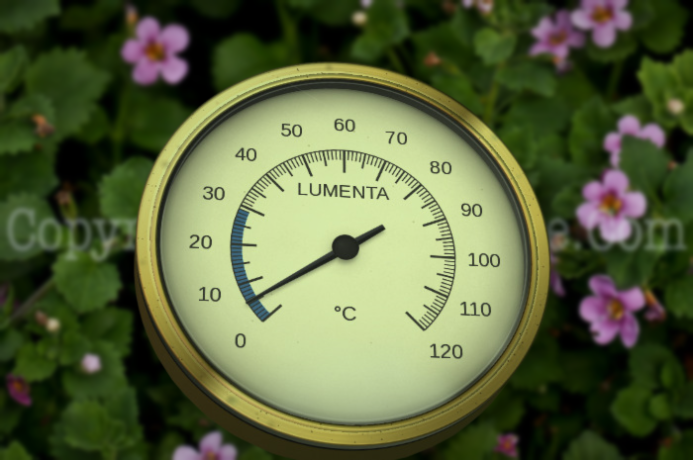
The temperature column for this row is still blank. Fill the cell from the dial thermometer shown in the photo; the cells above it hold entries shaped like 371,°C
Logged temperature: 5,°C
